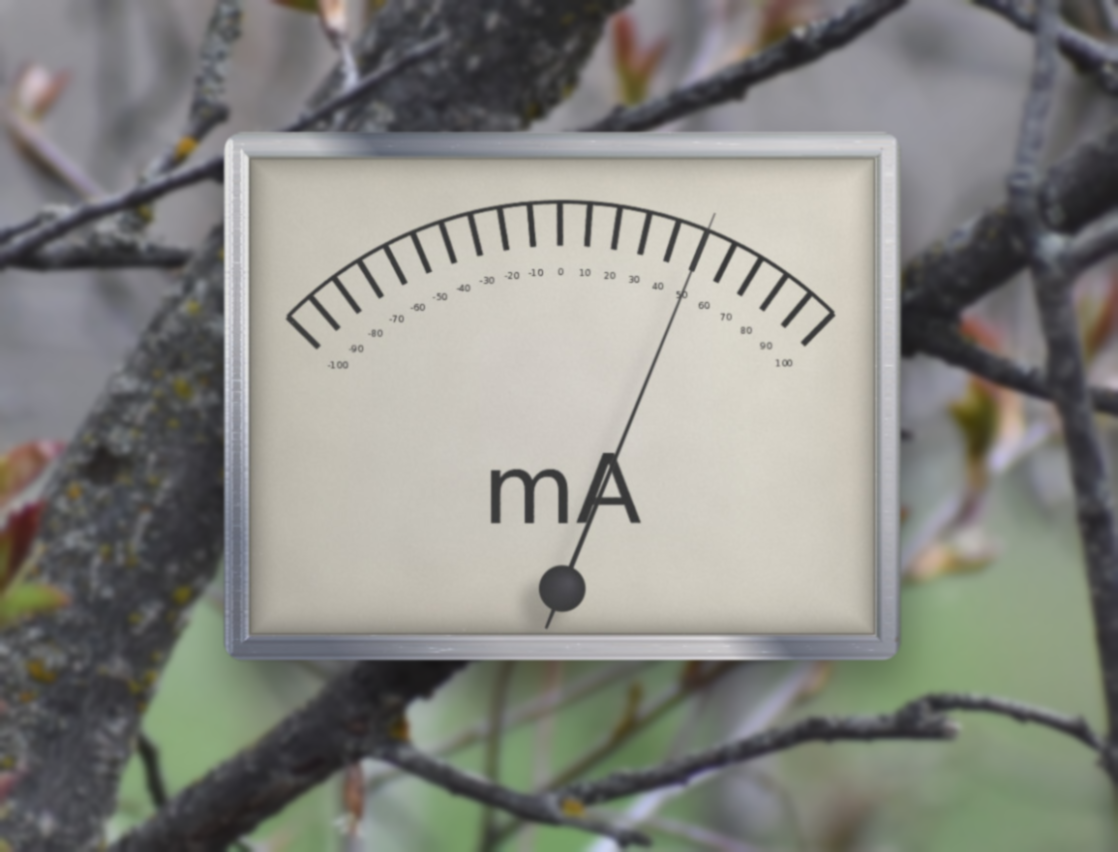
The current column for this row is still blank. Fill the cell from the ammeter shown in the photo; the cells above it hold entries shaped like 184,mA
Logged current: 50,mA
